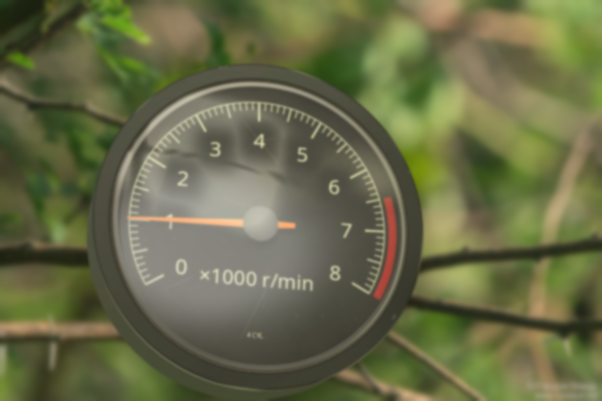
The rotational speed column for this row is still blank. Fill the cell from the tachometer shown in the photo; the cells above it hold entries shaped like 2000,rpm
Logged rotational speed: 1000,rpm
